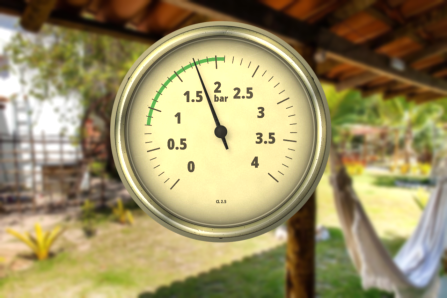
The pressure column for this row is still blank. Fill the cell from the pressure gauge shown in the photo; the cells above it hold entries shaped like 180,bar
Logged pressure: 1.75,bar
